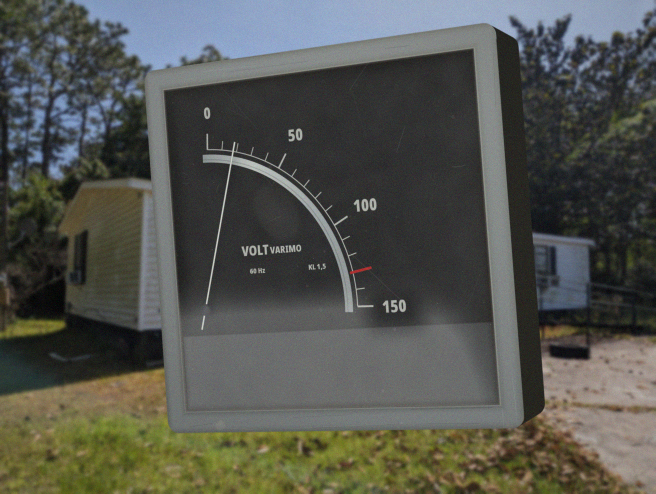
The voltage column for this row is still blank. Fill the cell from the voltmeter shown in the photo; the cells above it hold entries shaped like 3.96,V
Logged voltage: 20,V
